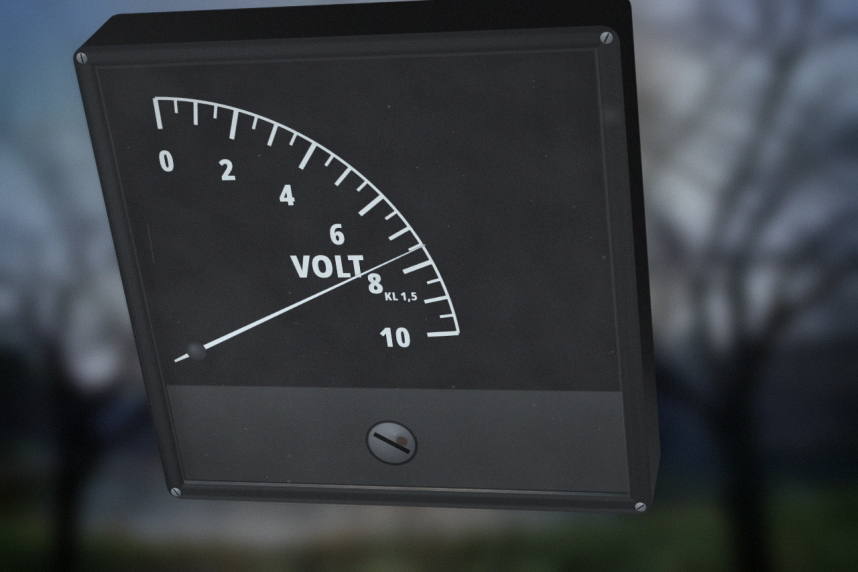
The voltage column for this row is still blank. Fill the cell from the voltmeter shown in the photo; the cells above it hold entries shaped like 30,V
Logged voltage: 7.5,V
